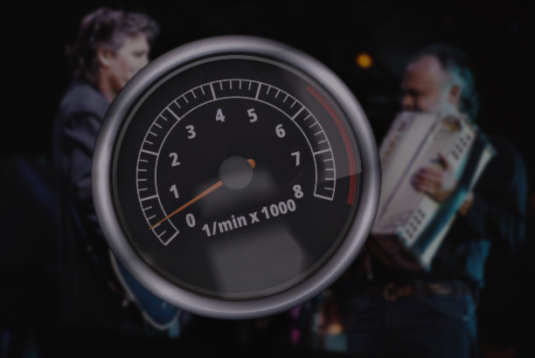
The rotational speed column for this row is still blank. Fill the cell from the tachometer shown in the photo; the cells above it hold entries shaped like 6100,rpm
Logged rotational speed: 400,rpm
